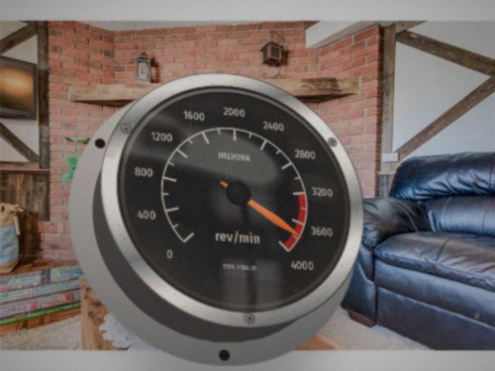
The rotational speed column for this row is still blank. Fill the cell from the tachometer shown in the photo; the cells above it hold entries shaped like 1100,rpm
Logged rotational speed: 3800,rpm
